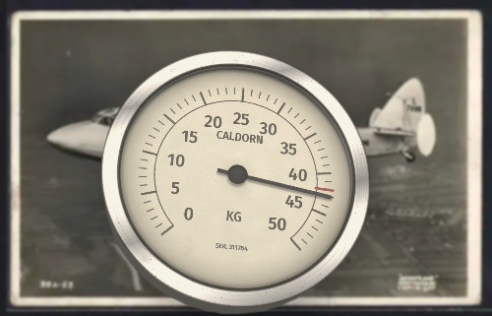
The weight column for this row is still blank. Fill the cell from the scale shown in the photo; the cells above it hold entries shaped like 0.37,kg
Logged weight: 43,kg
